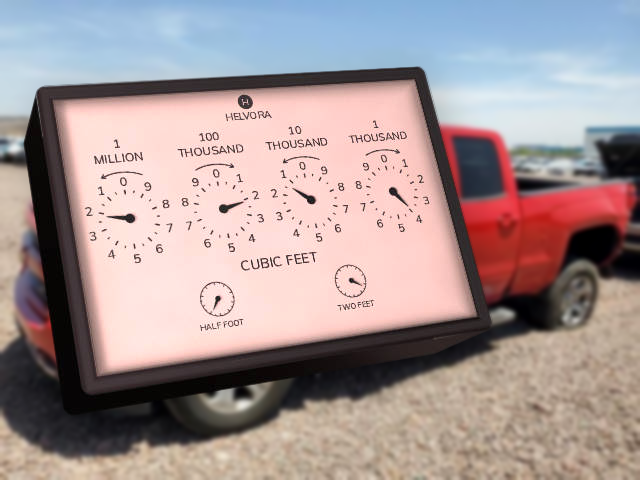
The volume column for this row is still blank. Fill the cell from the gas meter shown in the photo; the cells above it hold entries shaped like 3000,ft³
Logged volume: 221400,ft³
